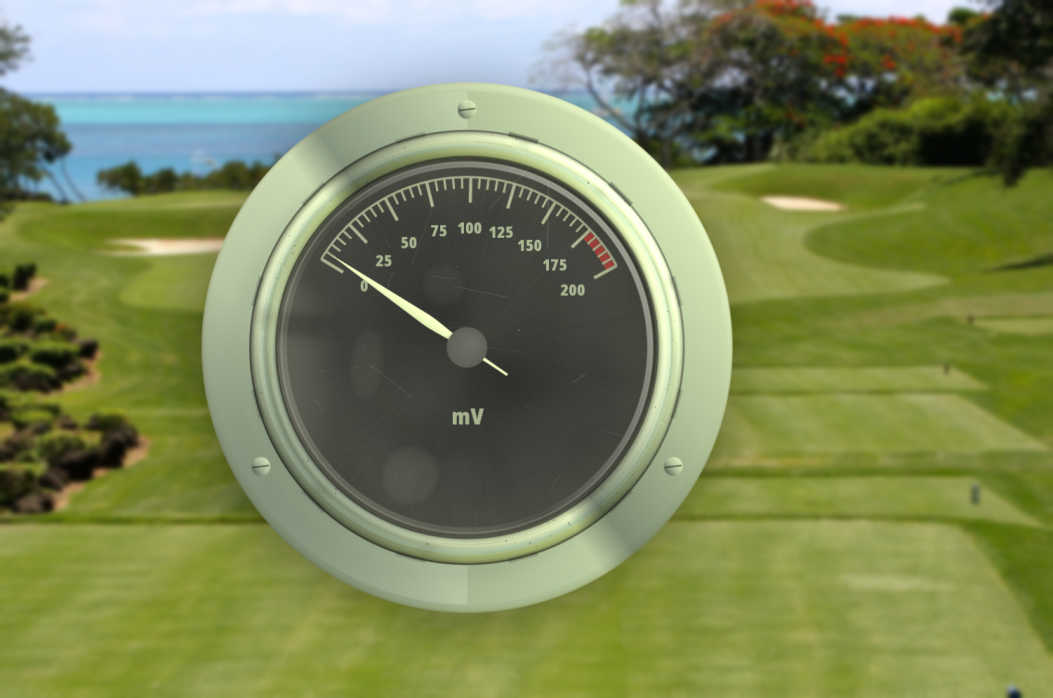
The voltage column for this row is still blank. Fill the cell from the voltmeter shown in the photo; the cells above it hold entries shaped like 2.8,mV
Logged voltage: 5,mV
